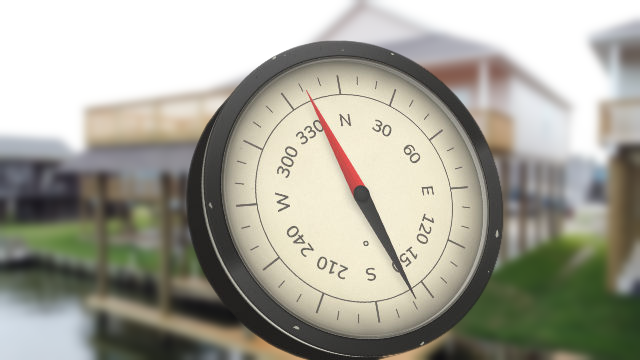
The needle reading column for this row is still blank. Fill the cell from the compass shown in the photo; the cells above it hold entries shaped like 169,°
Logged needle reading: 340,°
